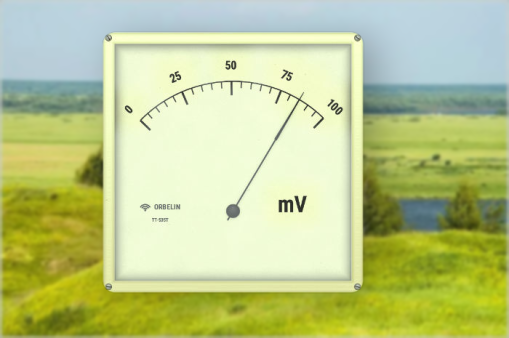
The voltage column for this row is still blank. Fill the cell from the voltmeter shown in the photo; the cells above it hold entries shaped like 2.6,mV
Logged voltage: 85,mV
